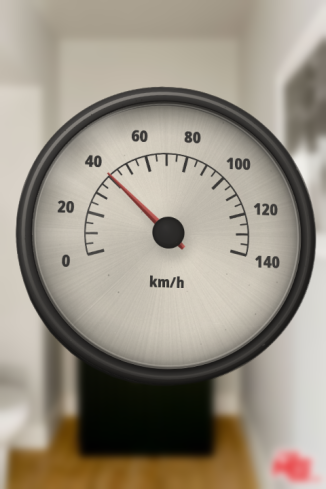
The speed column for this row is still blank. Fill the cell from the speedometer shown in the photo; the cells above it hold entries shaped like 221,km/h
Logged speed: 40,km/h
